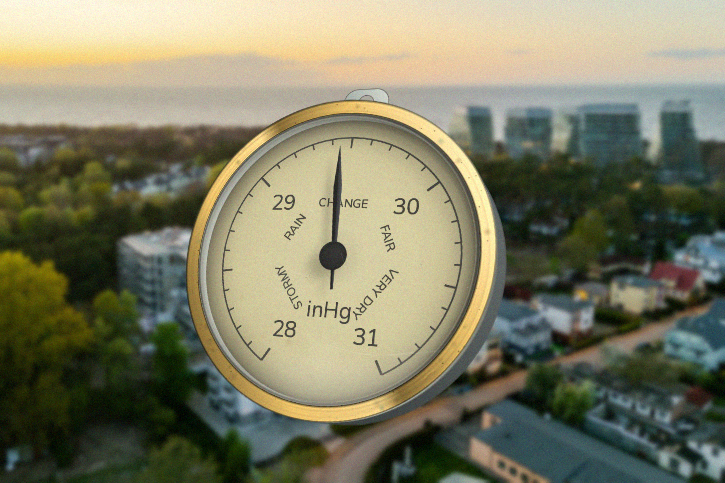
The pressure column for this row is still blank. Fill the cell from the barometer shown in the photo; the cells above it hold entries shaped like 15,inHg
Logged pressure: 29.45,inHg
